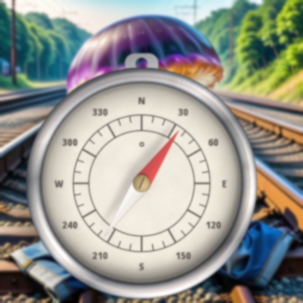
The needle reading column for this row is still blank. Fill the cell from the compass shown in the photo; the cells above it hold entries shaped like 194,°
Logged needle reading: 35,°
